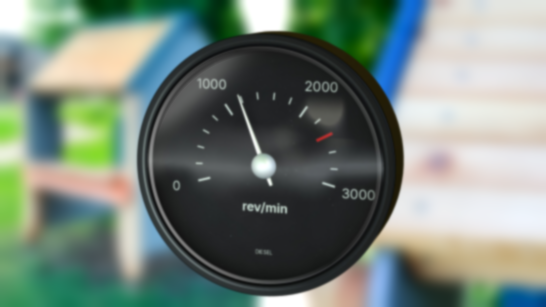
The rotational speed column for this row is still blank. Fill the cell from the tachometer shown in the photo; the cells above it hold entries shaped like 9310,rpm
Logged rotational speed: 1200,rpm
